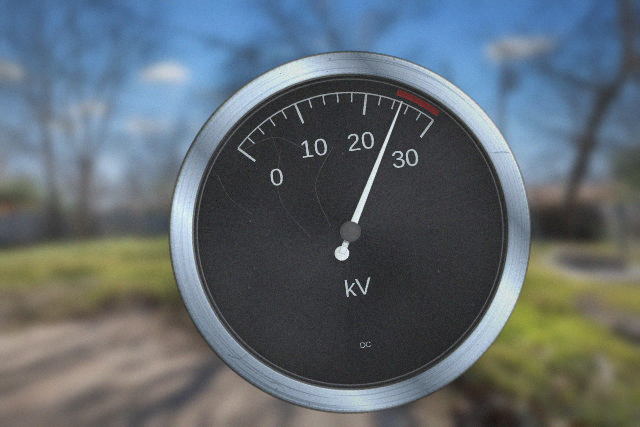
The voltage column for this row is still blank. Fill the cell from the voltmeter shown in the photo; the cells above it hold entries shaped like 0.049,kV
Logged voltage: 25,kV
